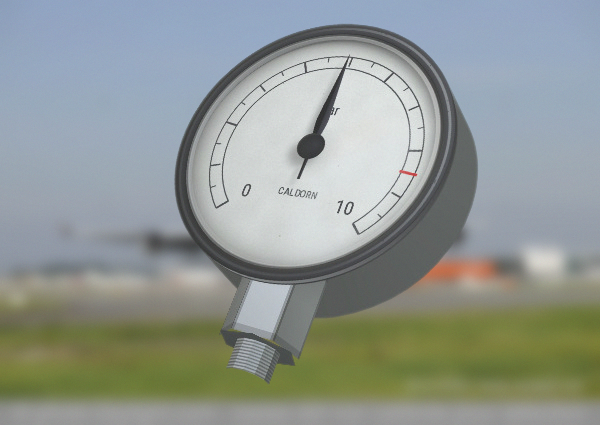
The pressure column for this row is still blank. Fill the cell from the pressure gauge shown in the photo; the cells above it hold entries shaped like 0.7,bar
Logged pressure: 5,bar
